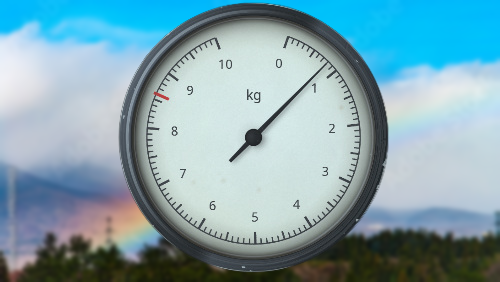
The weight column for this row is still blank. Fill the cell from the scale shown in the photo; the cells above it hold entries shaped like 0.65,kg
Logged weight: 0.8,kg
